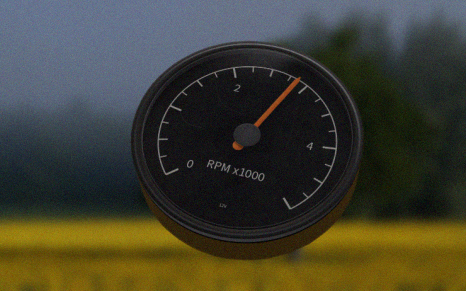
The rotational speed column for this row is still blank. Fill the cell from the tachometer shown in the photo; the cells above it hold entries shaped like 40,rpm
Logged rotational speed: 2875,rpm
